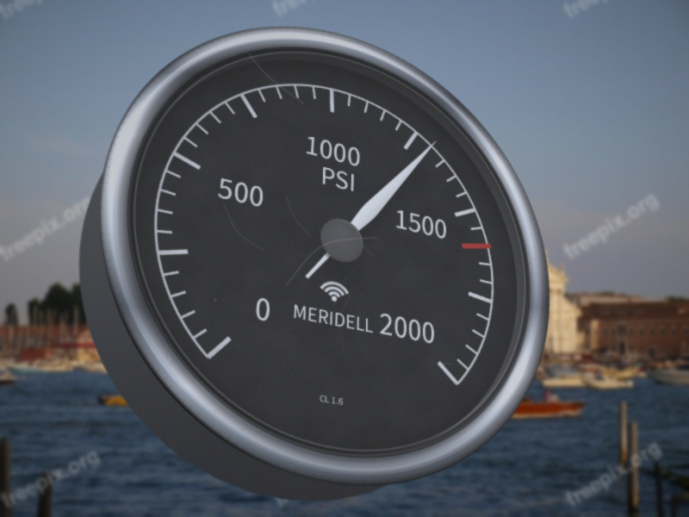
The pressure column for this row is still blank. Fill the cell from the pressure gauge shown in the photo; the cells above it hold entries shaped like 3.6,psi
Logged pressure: 1300,psi
